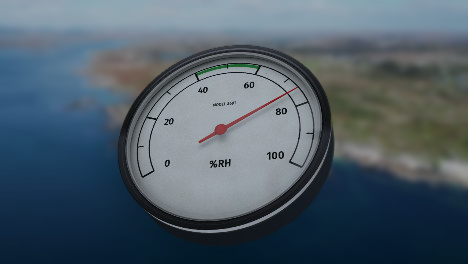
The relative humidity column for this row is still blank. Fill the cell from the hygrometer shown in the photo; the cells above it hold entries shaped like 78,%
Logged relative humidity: 75,%
